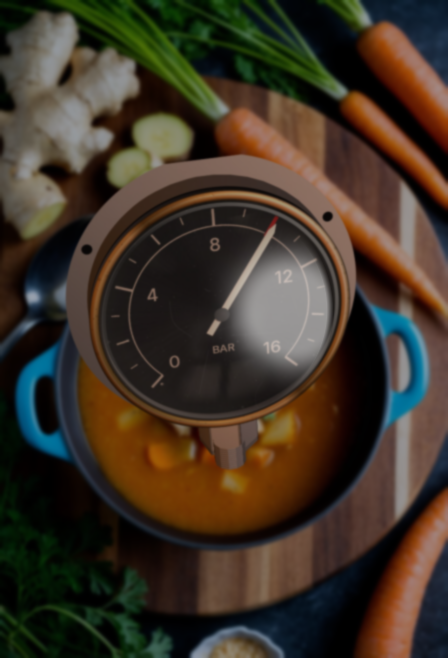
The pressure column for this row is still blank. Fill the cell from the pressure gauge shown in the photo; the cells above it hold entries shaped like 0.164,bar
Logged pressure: 10,bar
